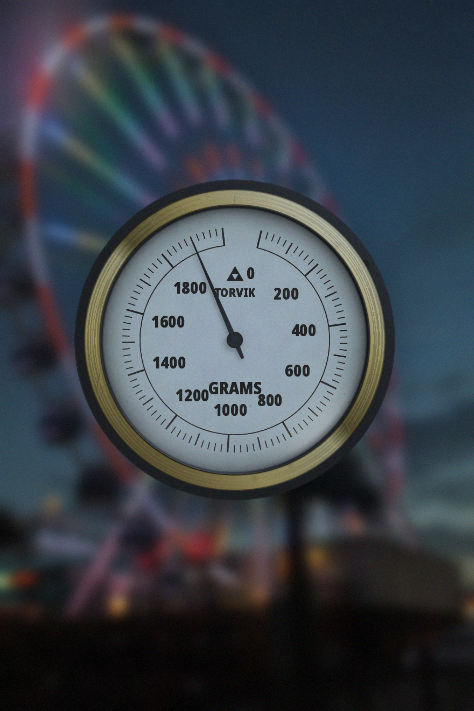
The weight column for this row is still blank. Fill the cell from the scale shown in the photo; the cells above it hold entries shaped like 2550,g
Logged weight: 1900,g
